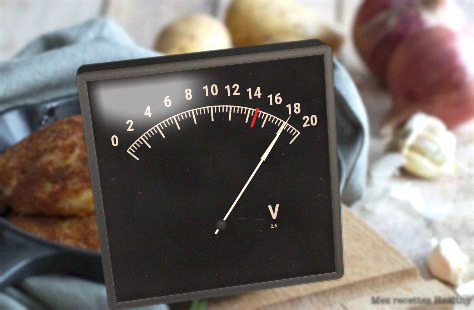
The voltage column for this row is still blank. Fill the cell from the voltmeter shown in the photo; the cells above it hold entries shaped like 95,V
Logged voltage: 18,V
